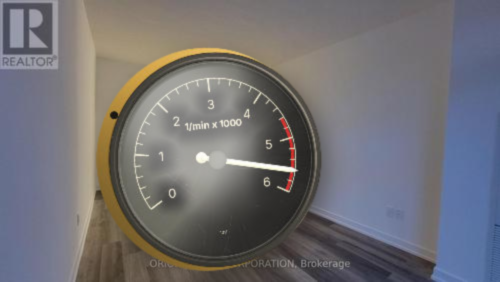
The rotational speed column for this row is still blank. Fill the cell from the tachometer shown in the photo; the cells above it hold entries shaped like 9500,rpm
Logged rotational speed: 5600,rpm
